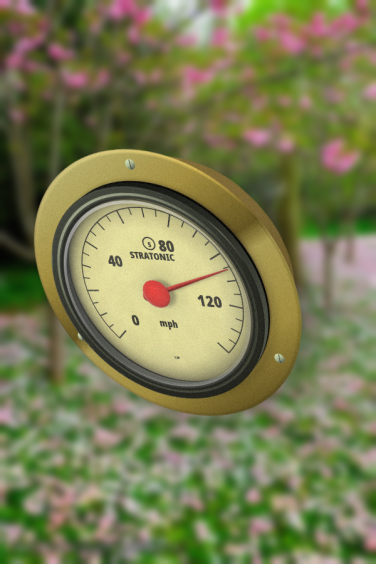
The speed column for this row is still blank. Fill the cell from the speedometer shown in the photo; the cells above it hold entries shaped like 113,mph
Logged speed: 105,mph
